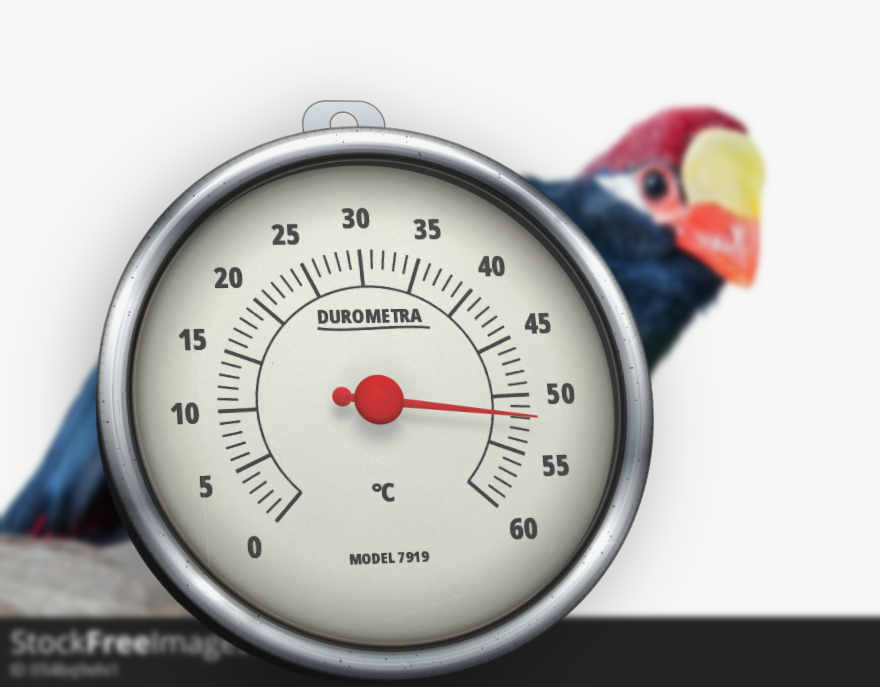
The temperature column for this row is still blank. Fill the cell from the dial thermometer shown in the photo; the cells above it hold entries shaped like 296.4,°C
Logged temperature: 52,°C
